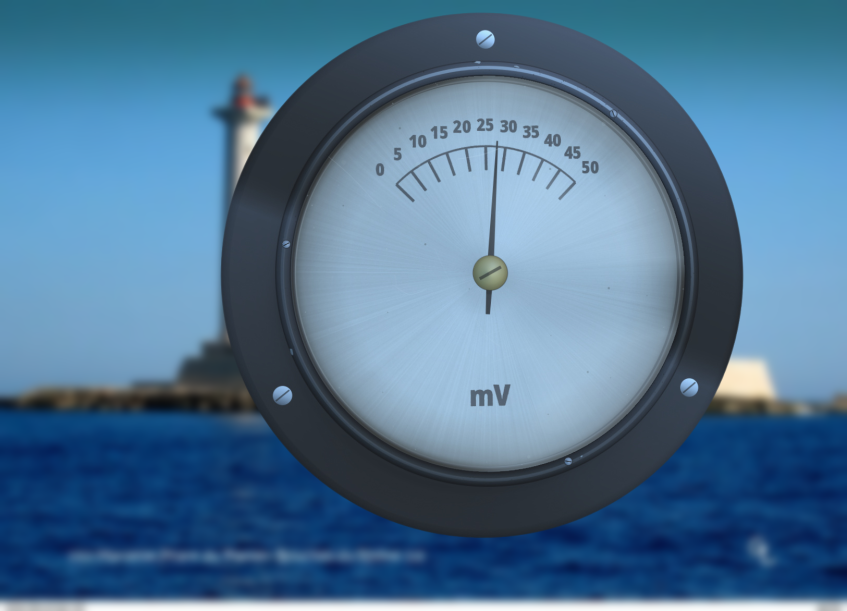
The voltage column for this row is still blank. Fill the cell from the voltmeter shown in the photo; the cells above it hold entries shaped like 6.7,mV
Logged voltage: 27.5,mV
